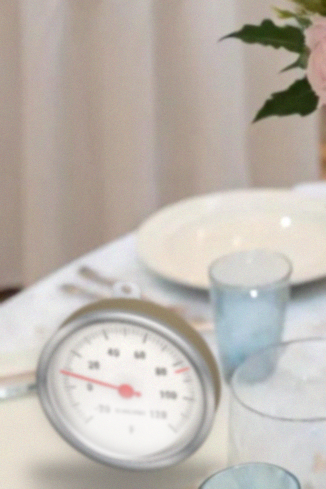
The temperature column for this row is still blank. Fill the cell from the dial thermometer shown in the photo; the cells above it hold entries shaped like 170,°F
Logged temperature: 10,°F
